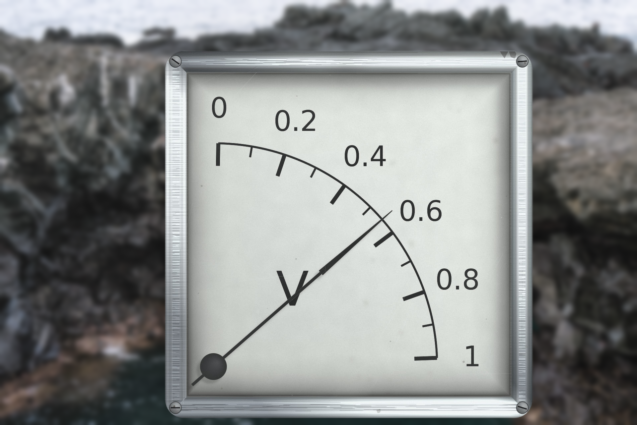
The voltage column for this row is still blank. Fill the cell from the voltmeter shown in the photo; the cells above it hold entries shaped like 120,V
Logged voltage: 0.55,V
